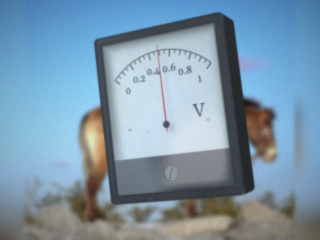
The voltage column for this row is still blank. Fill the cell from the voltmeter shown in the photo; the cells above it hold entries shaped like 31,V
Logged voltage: 0.5,V
